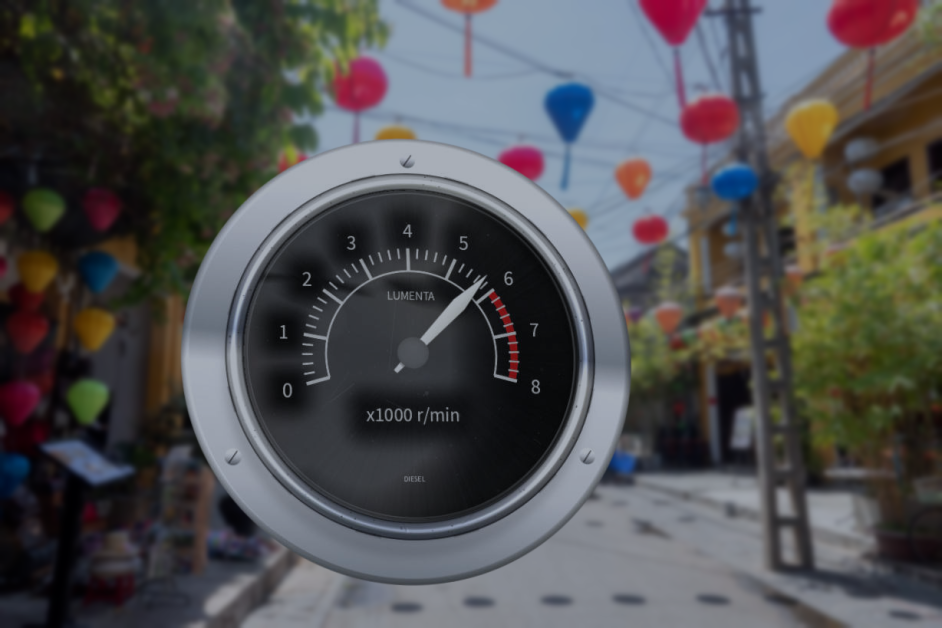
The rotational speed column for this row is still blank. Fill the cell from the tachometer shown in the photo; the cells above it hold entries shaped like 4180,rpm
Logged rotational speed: 5700,rpm
